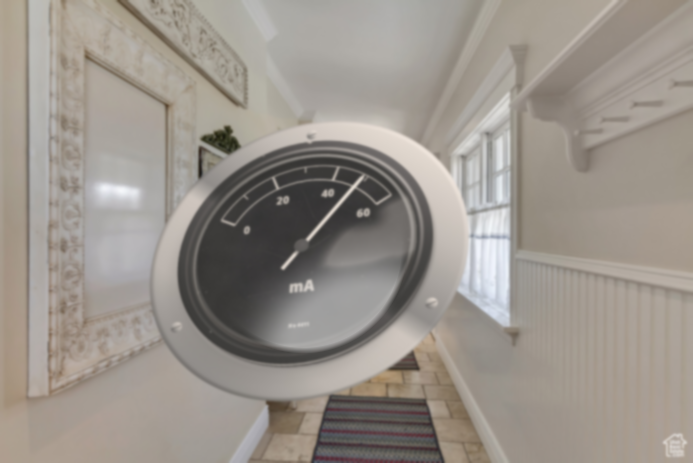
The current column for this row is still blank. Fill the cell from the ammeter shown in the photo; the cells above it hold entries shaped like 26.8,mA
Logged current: 50,mA
